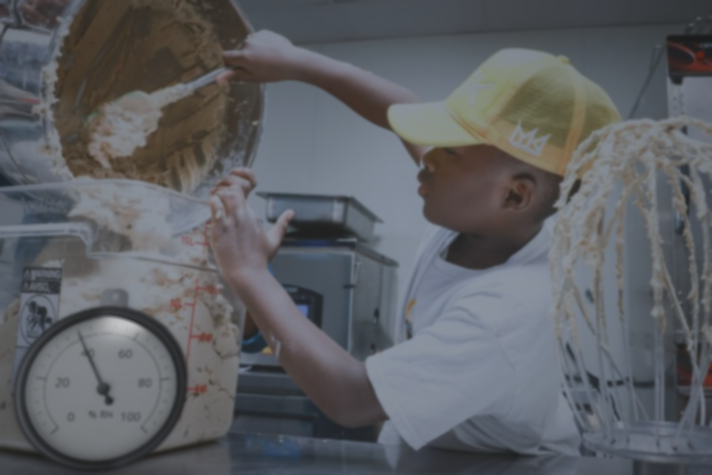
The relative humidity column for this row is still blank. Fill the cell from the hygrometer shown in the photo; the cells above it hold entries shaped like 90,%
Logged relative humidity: 40,%
